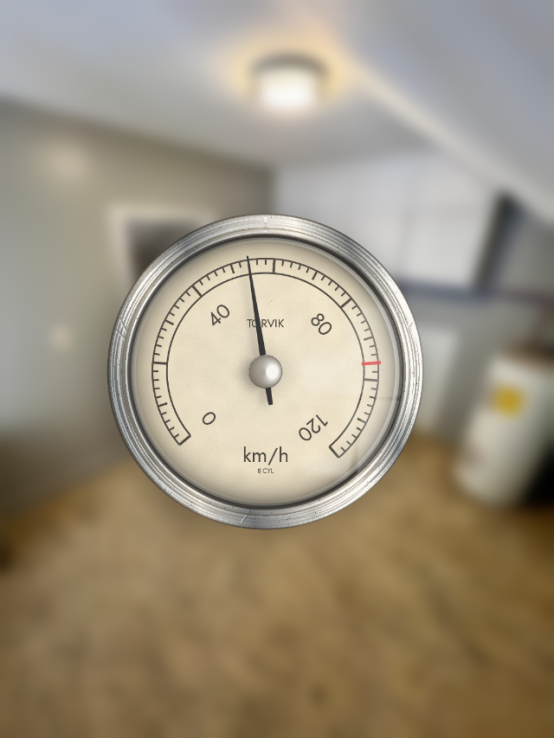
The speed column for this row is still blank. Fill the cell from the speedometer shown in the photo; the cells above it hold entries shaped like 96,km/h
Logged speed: 54,km/h
